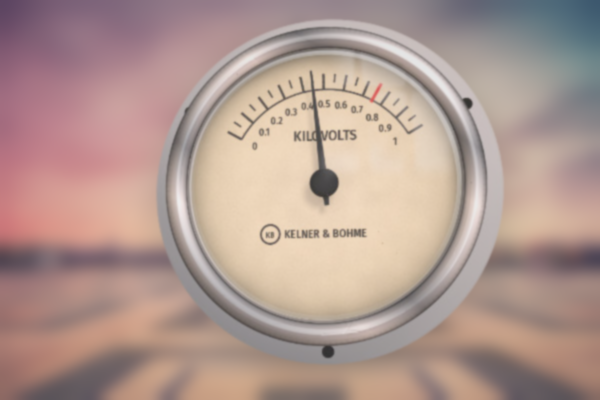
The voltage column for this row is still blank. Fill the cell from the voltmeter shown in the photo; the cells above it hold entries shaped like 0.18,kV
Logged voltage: 0.45,kV
